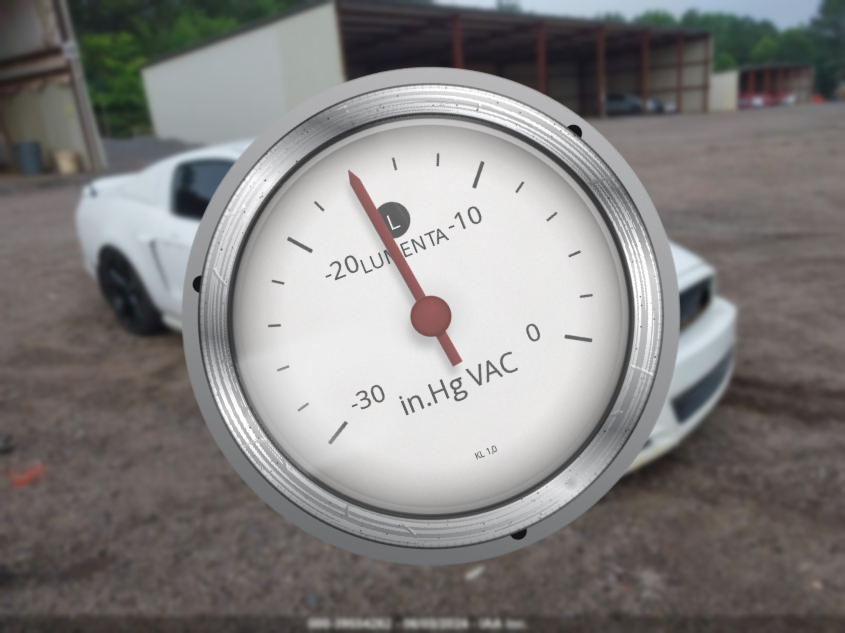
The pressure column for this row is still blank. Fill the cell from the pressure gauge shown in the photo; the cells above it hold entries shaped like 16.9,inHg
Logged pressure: -16,inHg
